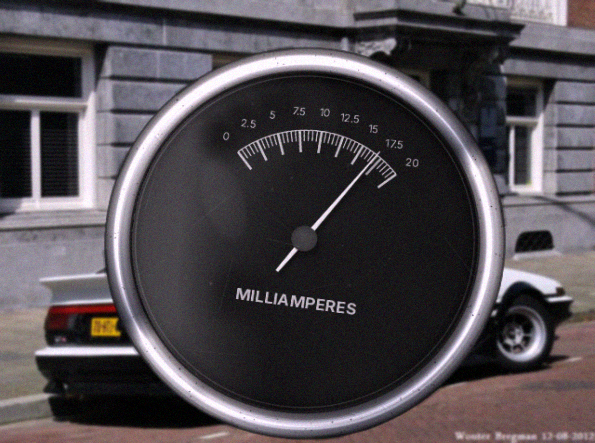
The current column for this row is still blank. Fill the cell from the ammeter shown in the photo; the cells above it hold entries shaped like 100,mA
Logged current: 17,mA
